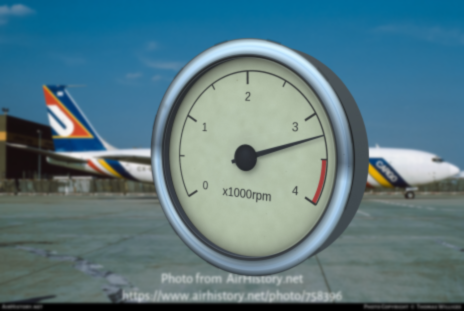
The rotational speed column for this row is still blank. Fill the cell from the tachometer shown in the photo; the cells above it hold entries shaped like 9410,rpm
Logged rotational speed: 3250,rpm
